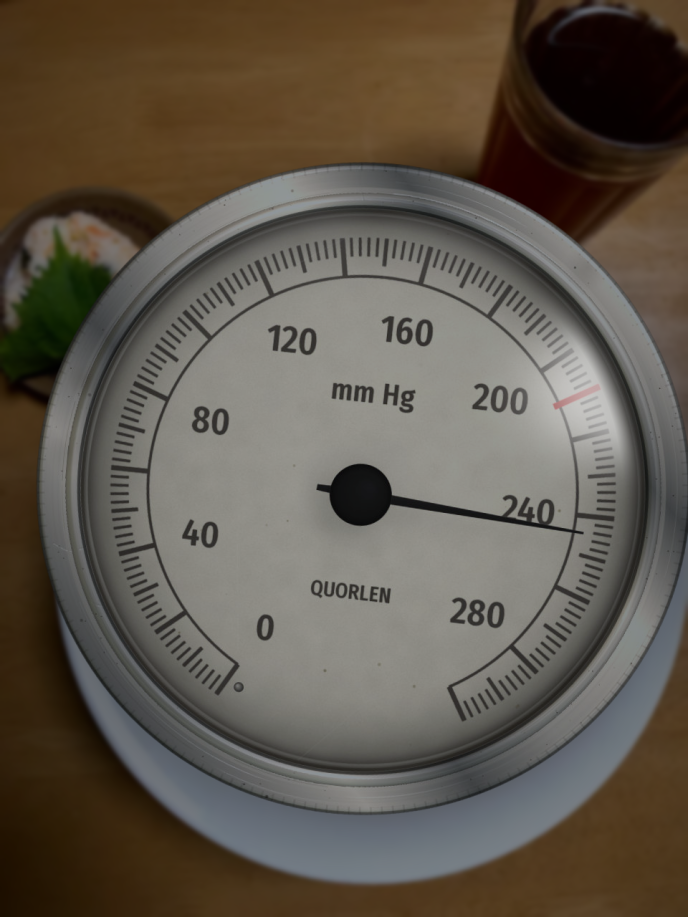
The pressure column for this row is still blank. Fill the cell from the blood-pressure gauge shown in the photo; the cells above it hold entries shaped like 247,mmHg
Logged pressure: 244,mmHg
